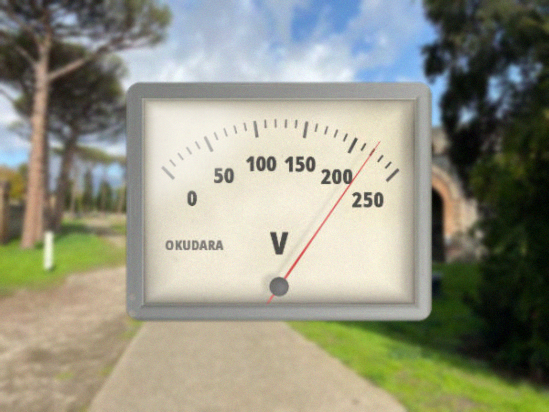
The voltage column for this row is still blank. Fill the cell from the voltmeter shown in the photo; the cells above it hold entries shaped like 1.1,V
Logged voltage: 220,V
